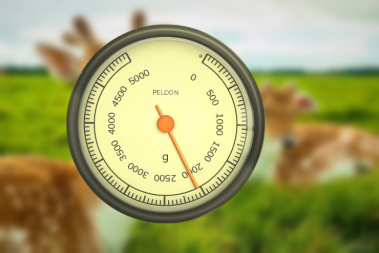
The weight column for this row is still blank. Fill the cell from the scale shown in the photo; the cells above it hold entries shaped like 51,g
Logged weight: 2050,g
